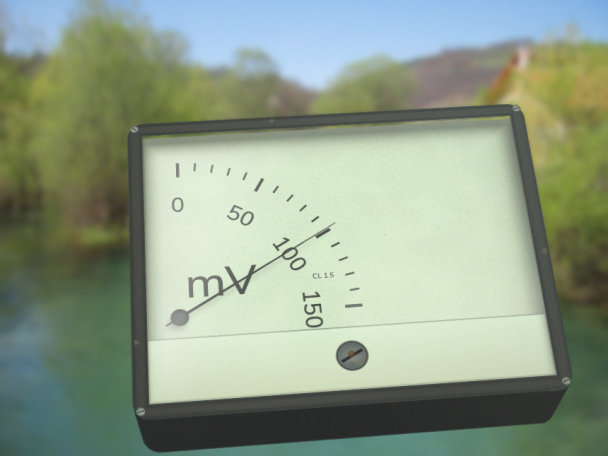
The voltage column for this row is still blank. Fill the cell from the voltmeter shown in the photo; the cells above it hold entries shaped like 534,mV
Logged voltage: 100,mV
